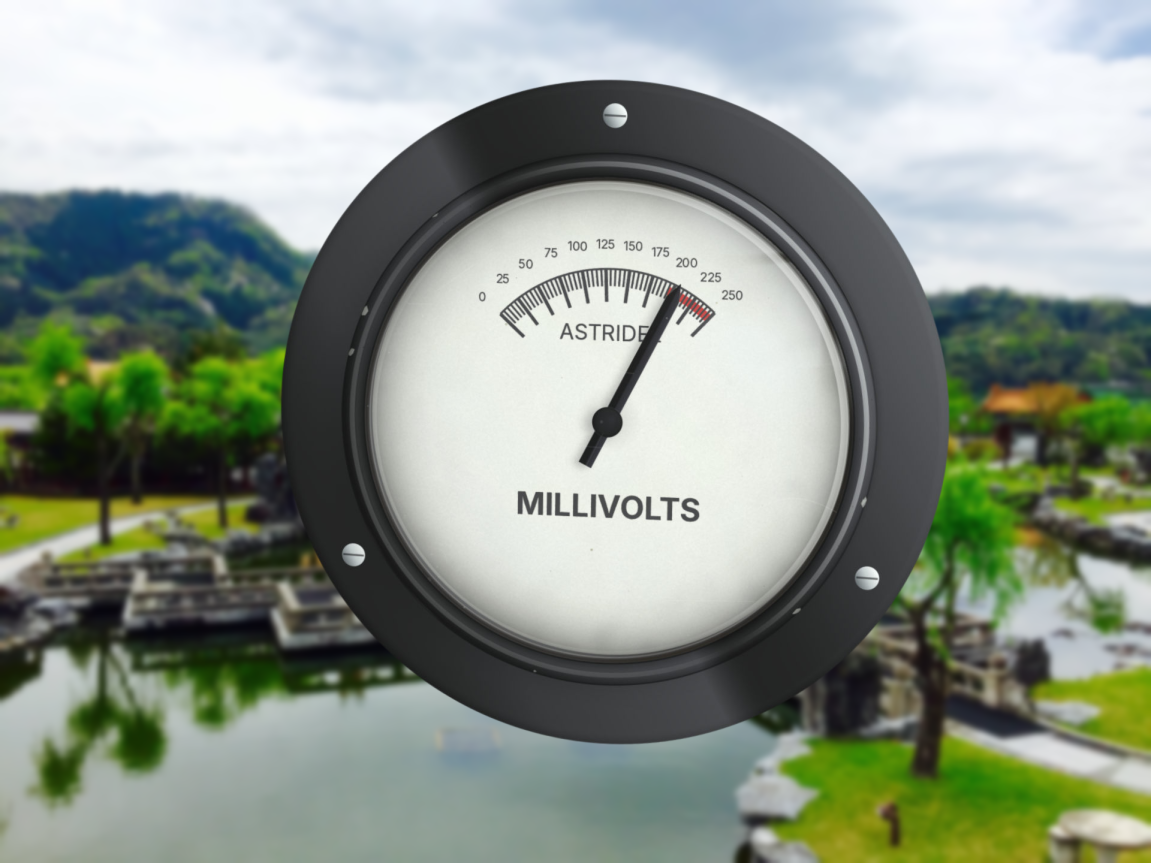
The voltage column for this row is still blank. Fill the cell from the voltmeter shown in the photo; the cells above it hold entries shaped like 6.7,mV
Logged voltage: 205,mV
